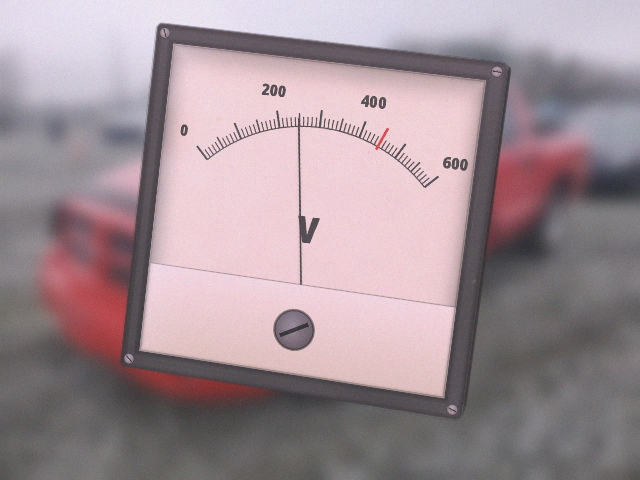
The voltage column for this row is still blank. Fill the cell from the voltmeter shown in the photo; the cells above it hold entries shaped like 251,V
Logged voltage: 250,V
